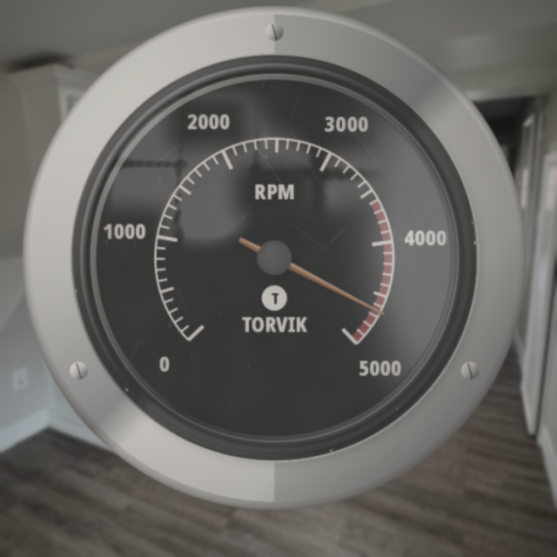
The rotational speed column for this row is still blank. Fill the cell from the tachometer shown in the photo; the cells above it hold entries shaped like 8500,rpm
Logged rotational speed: 4650,rpm
